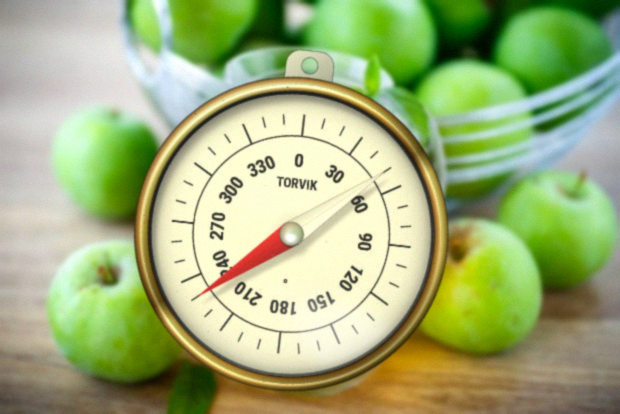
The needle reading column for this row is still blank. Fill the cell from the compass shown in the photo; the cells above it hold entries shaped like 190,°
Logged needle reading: 230,°
